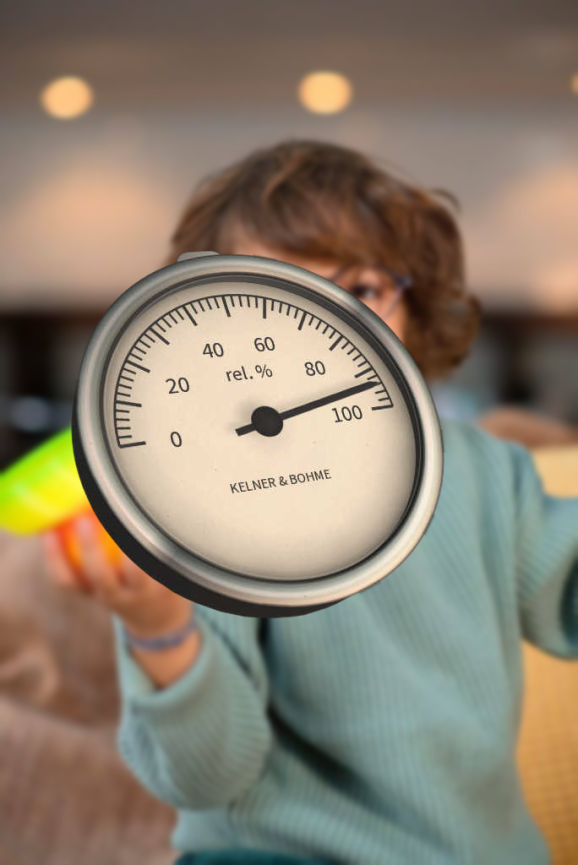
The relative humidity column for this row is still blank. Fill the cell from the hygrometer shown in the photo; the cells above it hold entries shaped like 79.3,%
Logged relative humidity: 94,%
